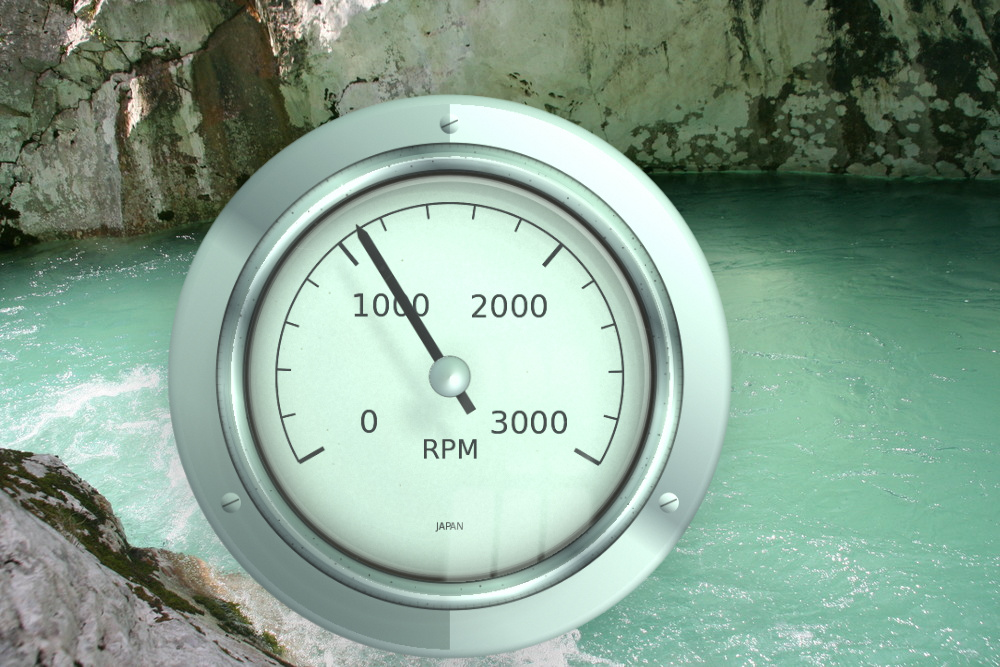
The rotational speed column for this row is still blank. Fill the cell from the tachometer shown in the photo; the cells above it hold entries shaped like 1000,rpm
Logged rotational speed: 1100,rpm
